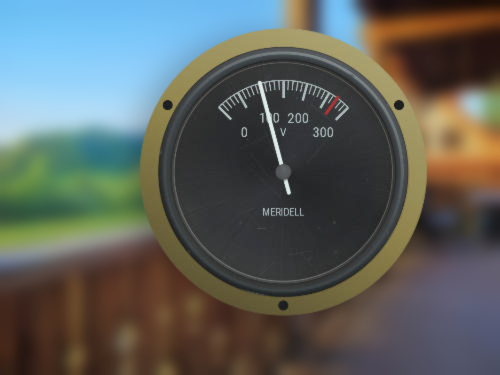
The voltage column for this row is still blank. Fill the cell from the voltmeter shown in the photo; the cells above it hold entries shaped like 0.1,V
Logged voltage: 100,V
